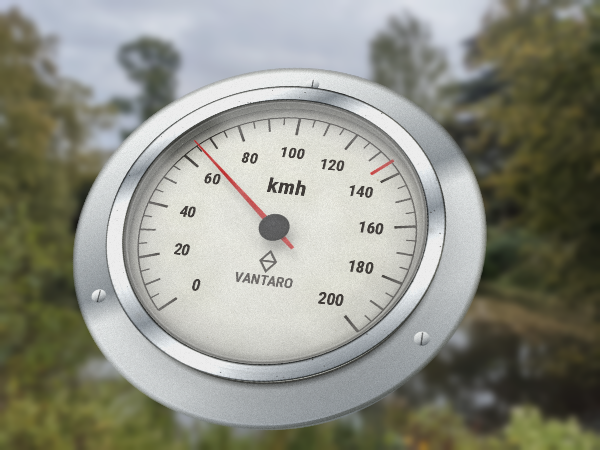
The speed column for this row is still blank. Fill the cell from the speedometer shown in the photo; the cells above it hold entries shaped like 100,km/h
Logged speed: 65,km/h
